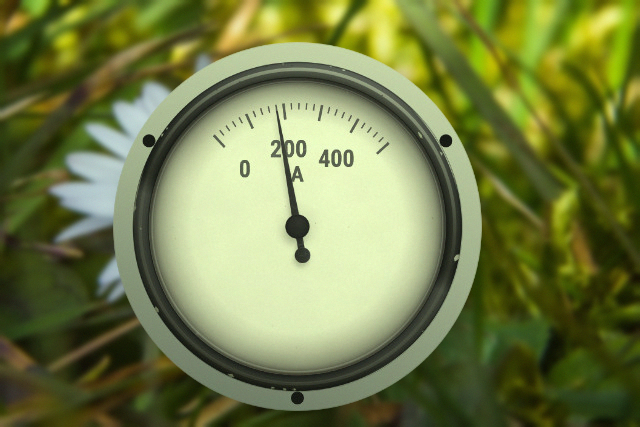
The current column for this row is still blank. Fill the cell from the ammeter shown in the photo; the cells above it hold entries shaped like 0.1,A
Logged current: 180,A
